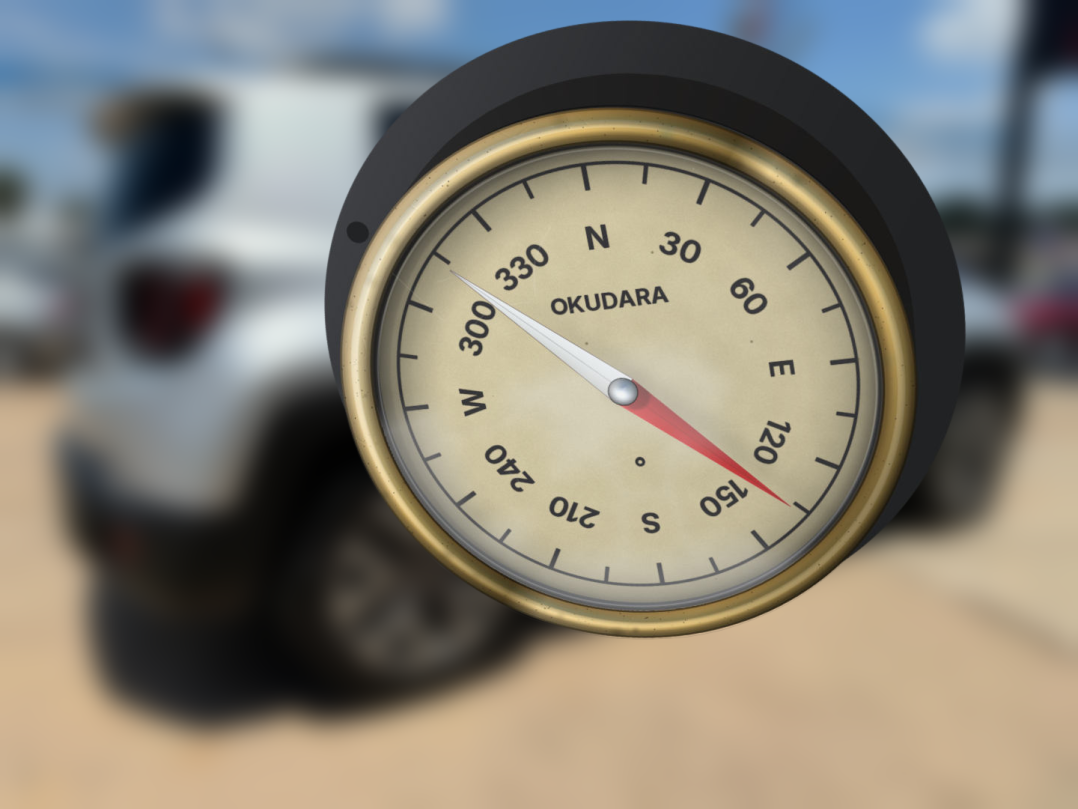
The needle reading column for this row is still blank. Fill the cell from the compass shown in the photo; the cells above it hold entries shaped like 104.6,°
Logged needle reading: 135,°
